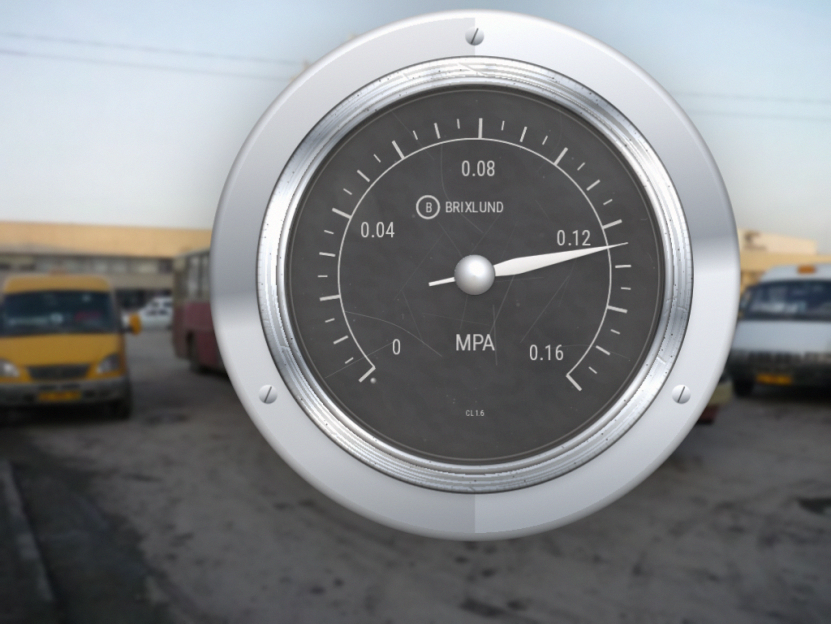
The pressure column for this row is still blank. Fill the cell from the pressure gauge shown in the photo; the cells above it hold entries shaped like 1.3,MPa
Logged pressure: 0.125,MPa
